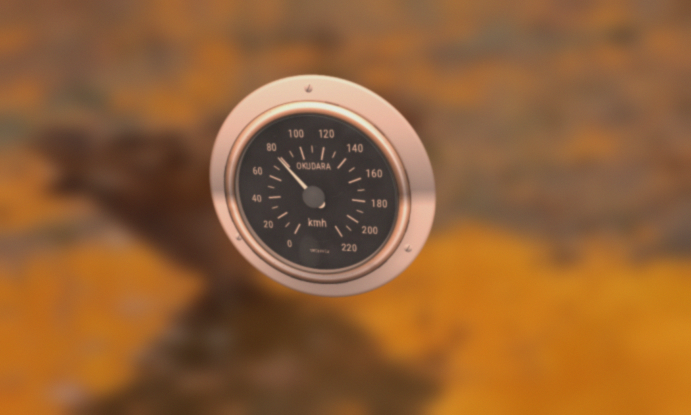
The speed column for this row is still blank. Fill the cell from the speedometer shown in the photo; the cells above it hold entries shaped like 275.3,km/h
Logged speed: 80,km/h
